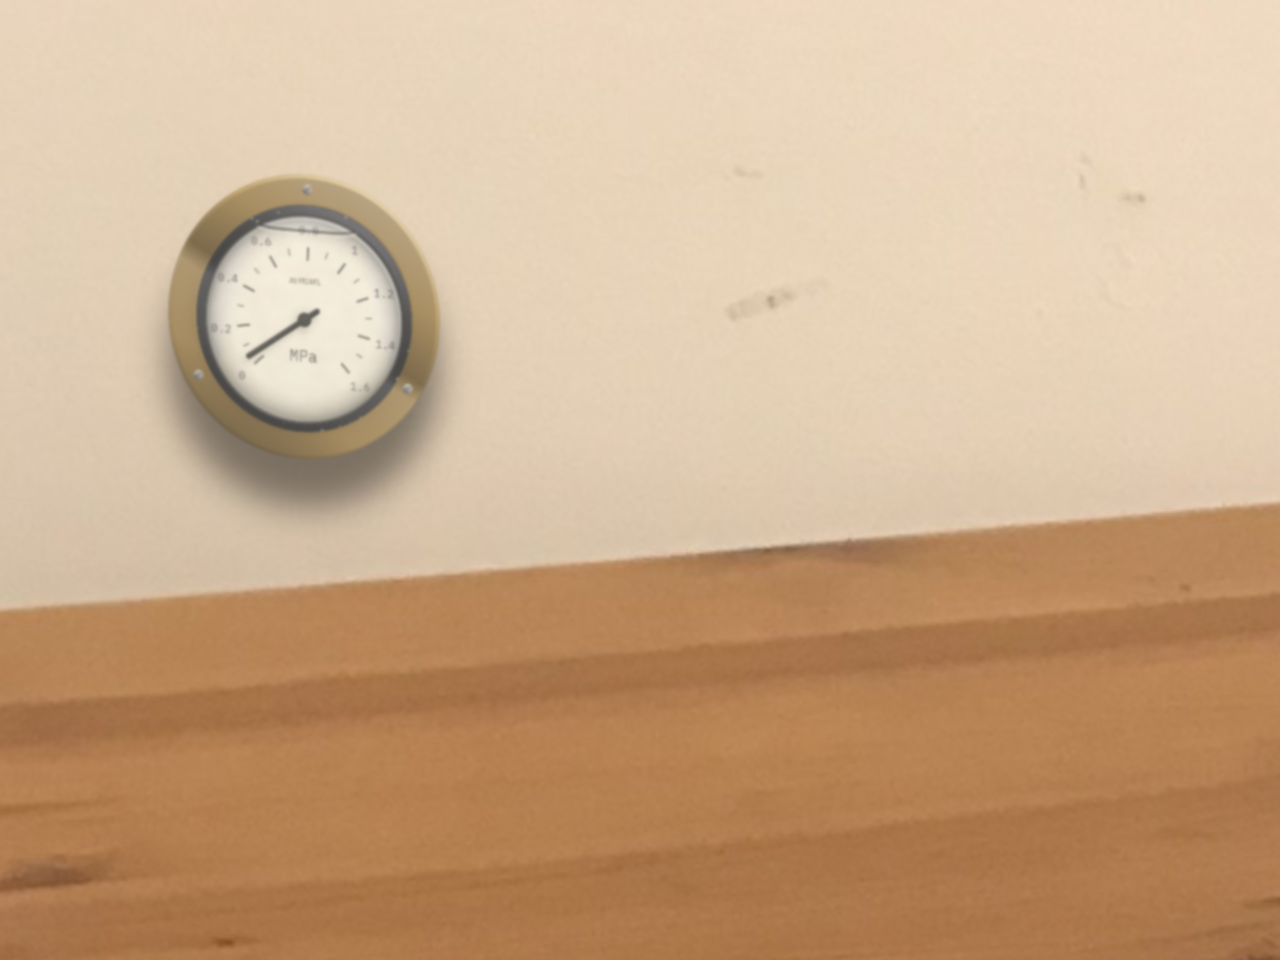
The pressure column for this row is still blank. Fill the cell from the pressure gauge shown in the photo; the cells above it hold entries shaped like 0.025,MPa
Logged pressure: 0.05,MPa
